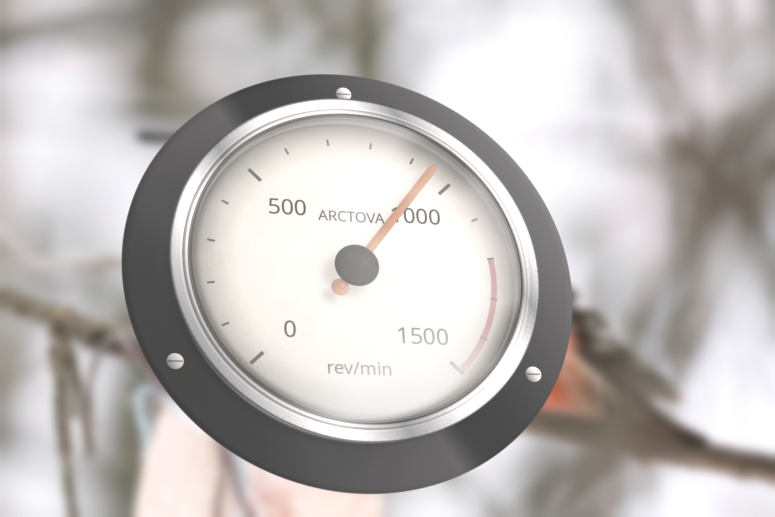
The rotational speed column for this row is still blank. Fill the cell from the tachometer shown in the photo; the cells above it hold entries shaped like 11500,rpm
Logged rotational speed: 950,rpm
